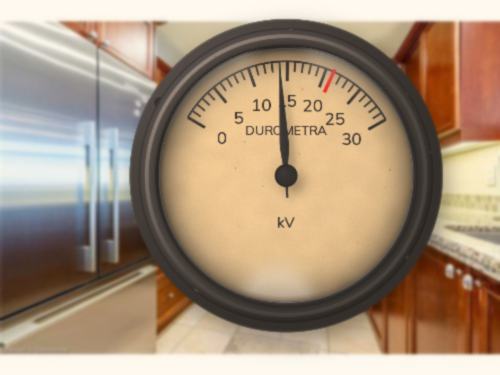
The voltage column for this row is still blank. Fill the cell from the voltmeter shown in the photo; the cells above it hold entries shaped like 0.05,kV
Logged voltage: 14,kV
